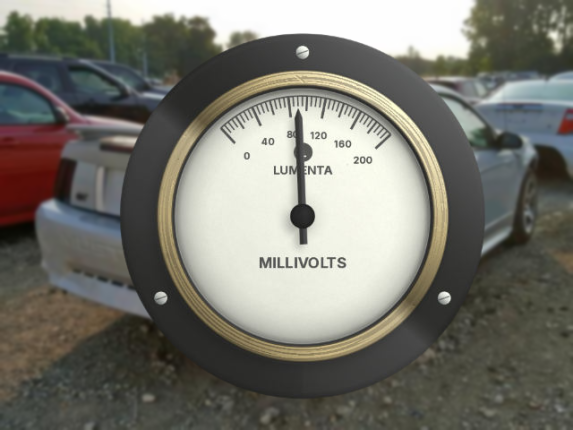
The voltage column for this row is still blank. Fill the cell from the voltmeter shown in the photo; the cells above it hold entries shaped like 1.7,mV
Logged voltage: 90,mV
